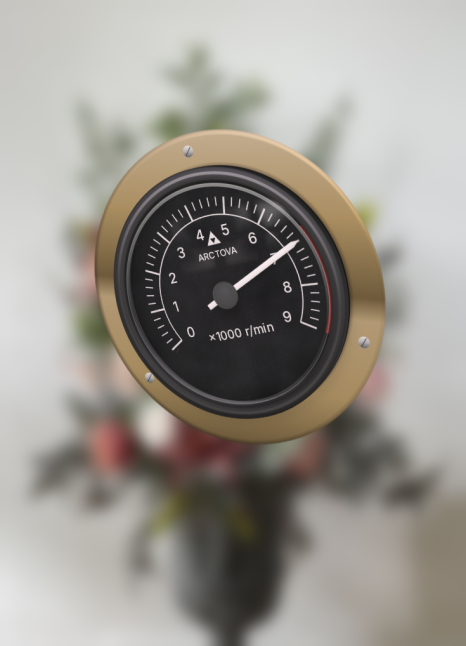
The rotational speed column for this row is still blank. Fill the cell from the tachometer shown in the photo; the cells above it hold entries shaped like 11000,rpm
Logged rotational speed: 7000,rpm
